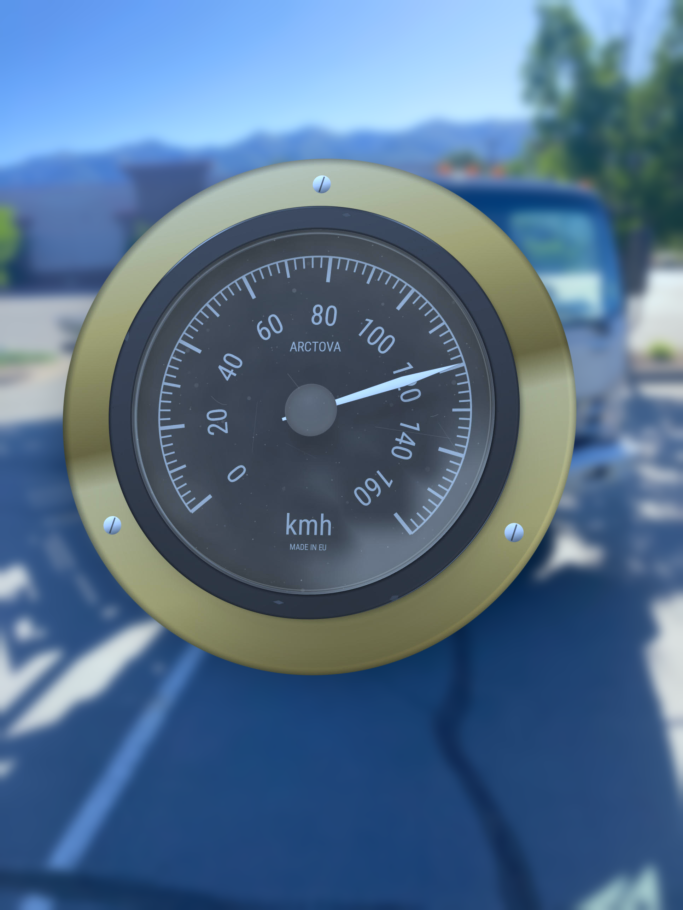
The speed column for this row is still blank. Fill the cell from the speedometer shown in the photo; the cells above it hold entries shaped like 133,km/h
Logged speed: 120,km/h
